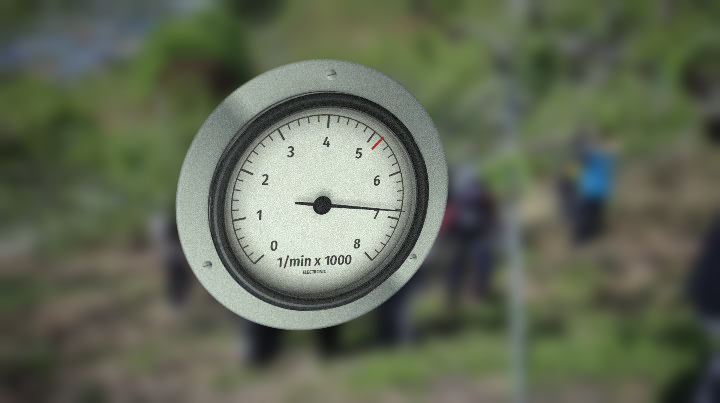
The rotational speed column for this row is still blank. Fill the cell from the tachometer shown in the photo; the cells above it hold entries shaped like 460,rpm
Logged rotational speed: 6800,rpm
